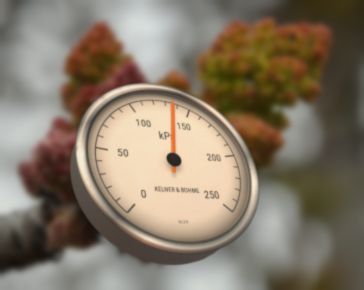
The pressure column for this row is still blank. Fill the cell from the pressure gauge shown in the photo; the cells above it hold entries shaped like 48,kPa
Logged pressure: 135,kPa
